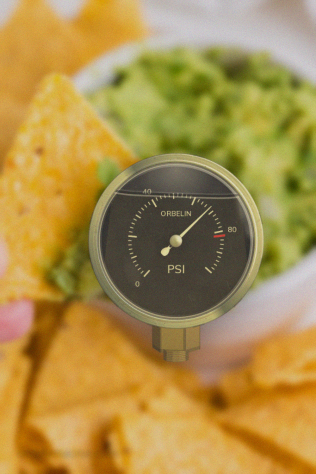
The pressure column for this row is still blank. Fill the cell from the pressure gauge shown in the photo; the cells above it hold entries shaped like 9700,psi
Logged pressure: 68,psi
